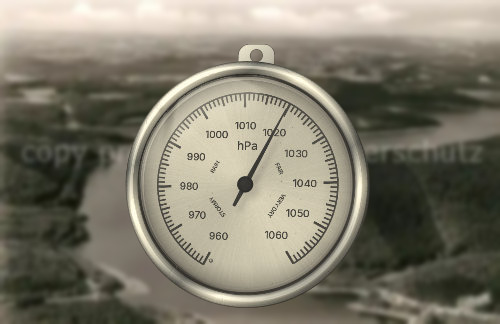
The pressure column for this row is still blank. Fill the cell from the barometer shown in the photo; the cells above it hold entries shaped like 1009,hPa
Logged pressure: 1020,hPa
